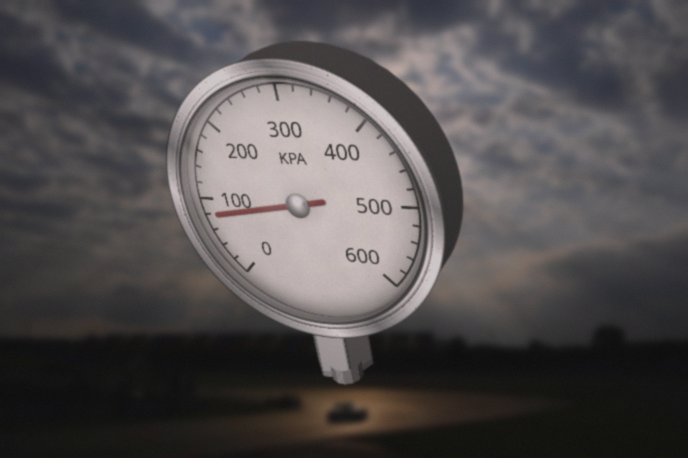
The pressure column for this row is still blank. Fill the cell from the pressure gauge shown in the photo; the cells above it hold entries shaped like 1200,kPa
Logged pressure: 80,kPa
